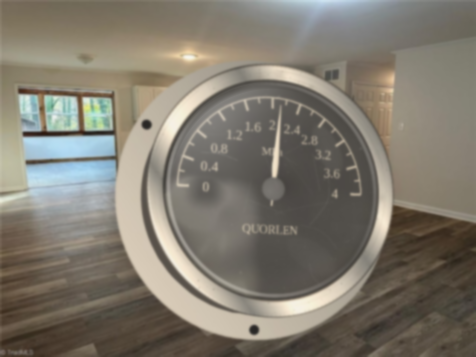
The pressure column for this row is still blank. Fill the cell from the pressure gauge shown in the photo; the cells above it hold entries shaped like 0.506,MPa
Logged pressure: 2.1,MPa
